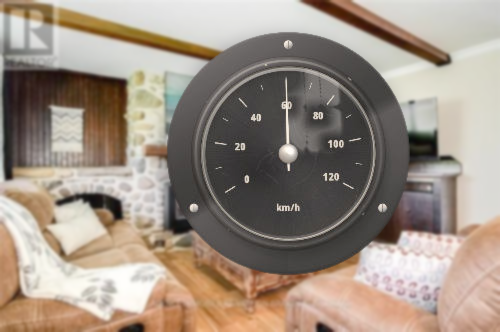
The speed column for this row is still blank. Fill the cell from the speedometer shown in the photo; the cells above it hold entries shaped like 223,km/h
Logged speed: 60,km/h
